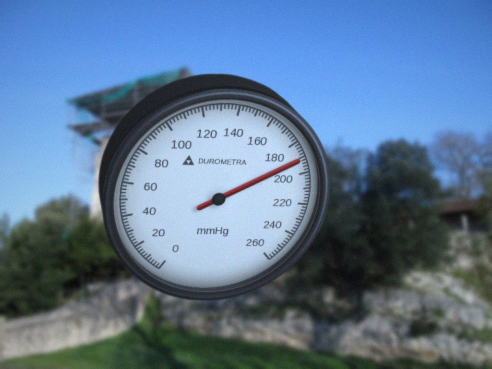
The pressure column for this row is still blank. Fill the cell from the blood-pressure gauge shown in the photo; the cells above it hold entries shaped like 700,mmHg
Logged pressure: 190,mmHg
